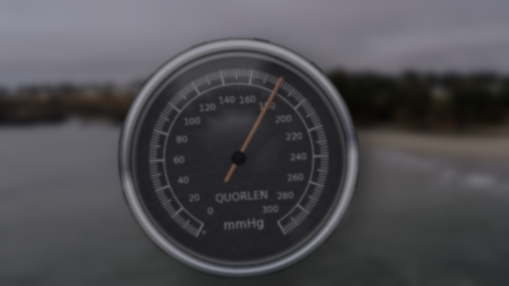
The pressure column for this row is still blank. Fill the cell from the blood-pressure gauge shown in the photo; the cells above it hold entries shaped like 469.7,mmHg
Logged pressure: 180,mmHg
